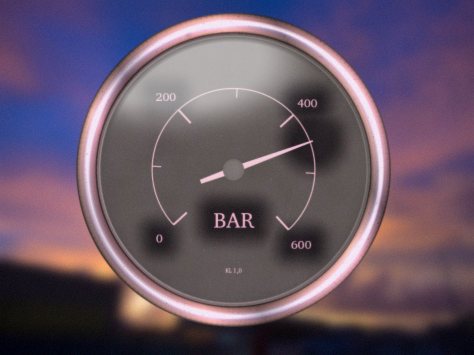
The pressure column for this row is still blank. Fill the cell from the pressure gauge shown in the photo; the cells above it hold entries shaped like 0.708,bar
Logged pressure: 450,bar
